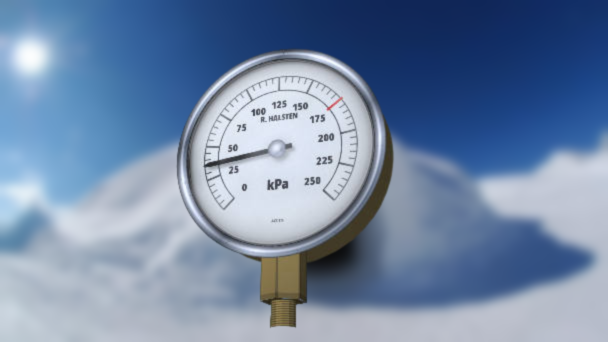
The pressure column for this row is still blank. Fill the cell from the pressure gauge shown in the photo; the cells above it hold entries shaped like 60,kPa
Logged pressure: 35,kPa
